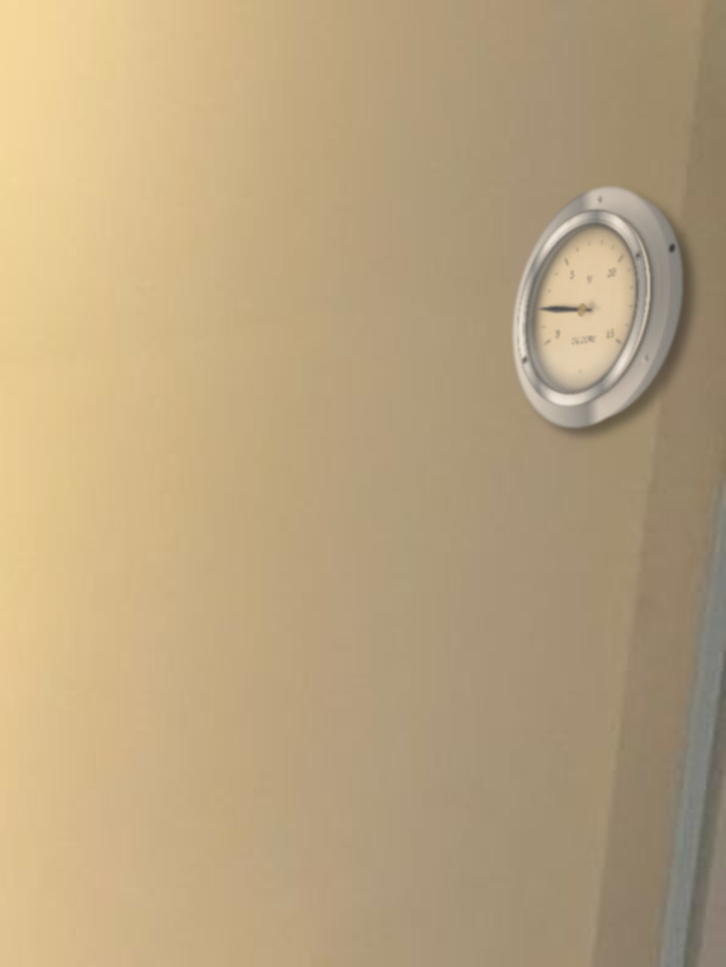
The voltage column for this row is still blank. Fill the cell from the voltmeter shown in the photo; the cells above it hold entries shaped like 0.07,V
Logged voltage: 2,V
